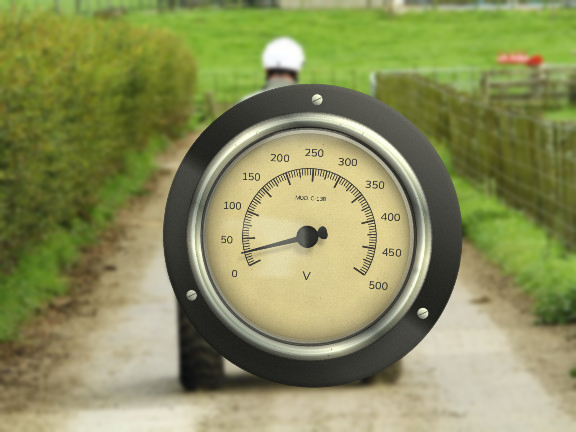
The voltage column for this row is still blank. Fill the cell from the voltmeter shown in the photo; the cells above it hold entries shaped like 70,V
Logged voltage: 25,V
